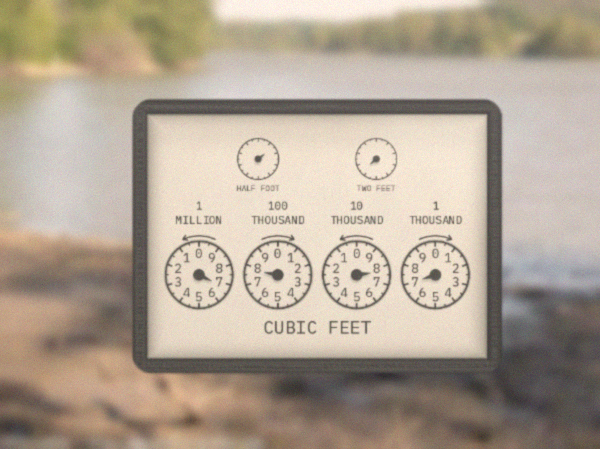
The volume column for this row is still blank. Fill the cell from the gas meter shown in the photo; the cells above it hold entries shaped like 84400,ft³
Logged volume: 677700,ft³
